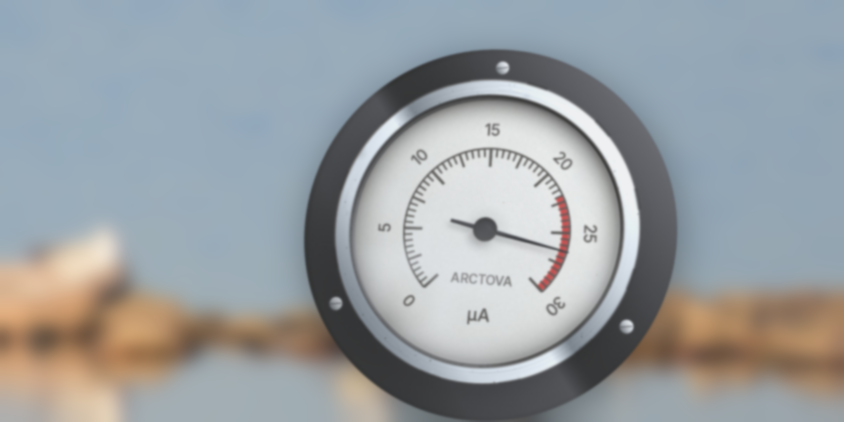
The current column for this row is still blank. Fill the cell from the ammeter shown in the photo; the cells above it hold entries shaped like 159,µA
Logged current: 26.5,µA
